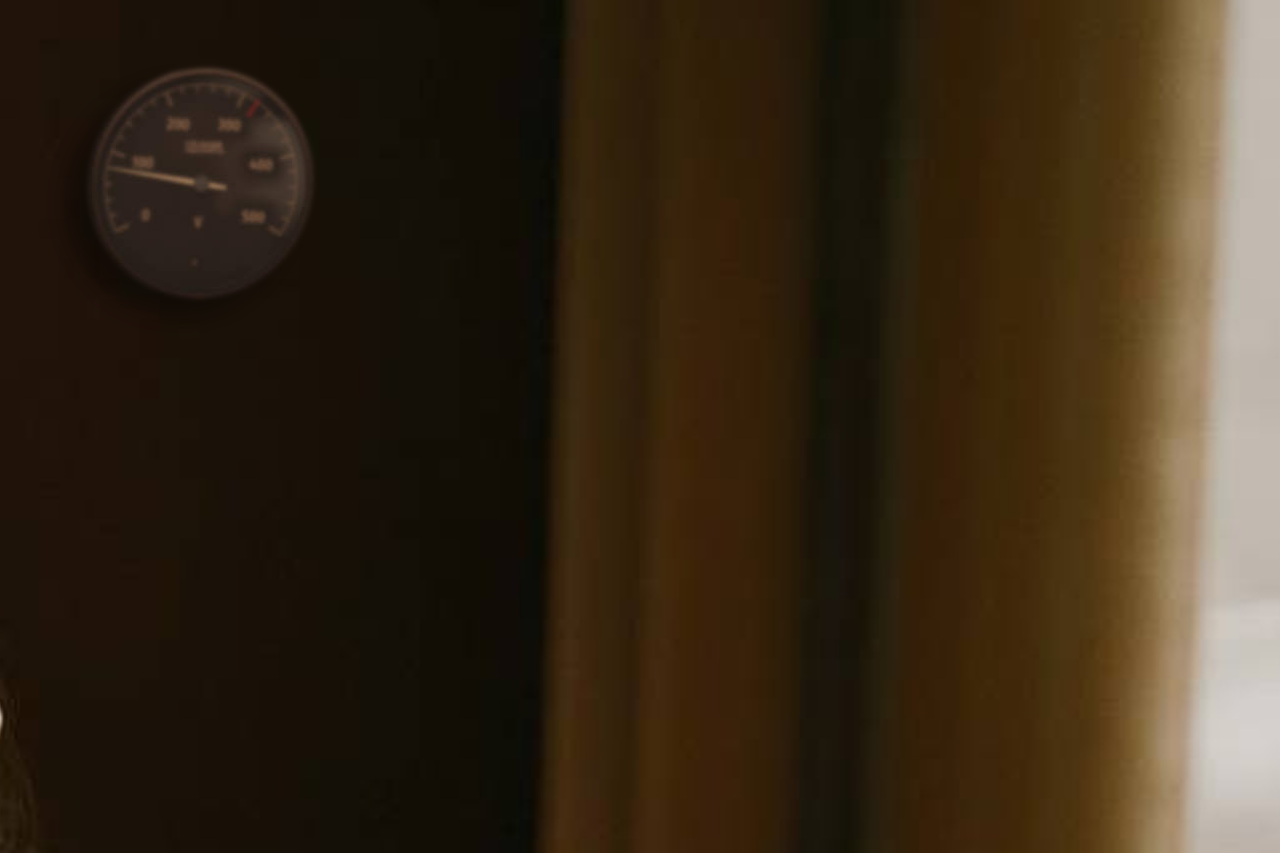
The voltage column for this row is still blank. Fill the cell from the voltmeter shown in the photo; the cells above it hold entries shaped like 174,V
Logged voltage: 80,V
